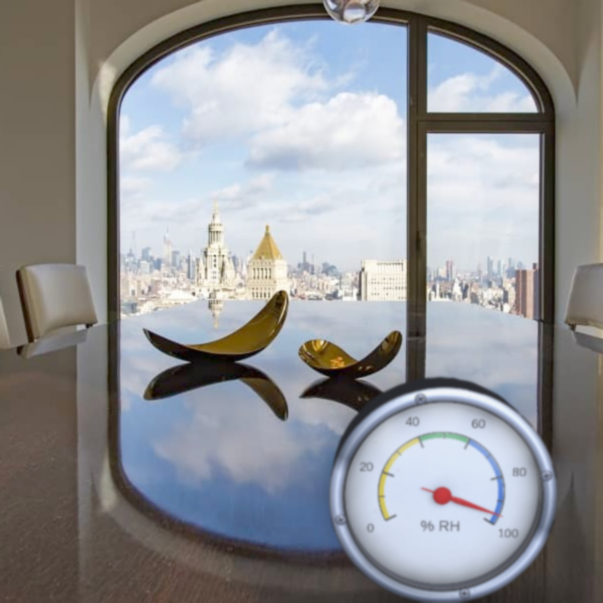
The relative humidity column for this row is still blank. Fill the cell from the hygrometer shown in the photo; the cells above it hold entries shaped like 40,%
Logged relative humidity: 95,%
